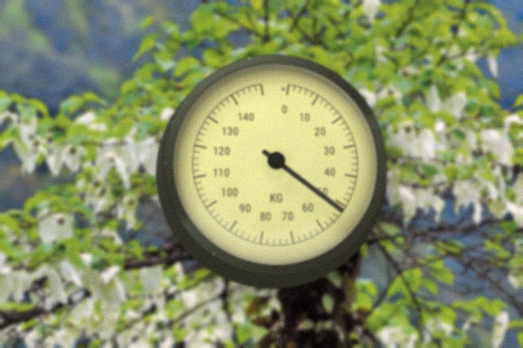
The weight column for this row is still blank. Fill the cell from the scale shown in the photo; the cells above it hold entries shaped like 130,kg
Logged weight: 52,kg
